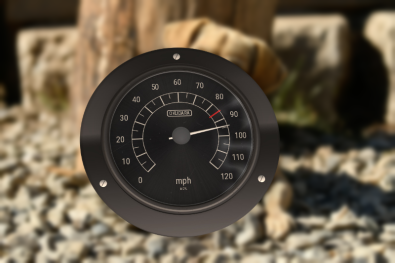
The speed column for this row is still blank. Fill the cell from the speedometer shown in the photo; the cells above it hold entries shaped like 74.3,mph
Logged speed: 95,mph
